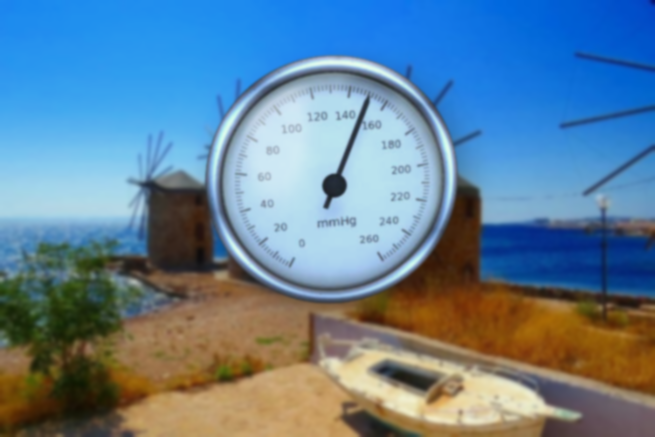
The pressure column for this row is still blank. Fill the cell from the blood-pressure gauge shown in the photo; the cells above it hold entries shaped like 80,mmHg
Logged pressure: 150,mmHg
